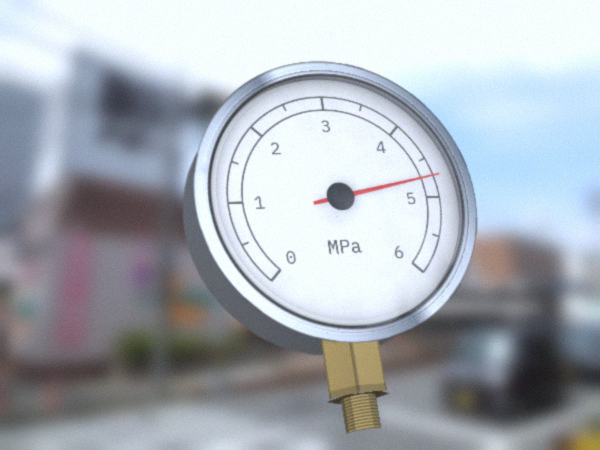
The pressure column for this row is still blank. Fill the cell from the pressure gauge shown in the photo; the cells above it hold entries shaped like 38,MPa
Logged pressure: 4.75,MPa
